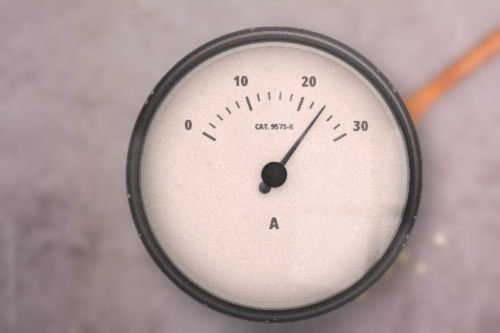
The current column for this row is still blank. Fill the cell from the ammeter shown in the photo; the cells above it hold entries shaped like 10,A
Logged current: 24,A
